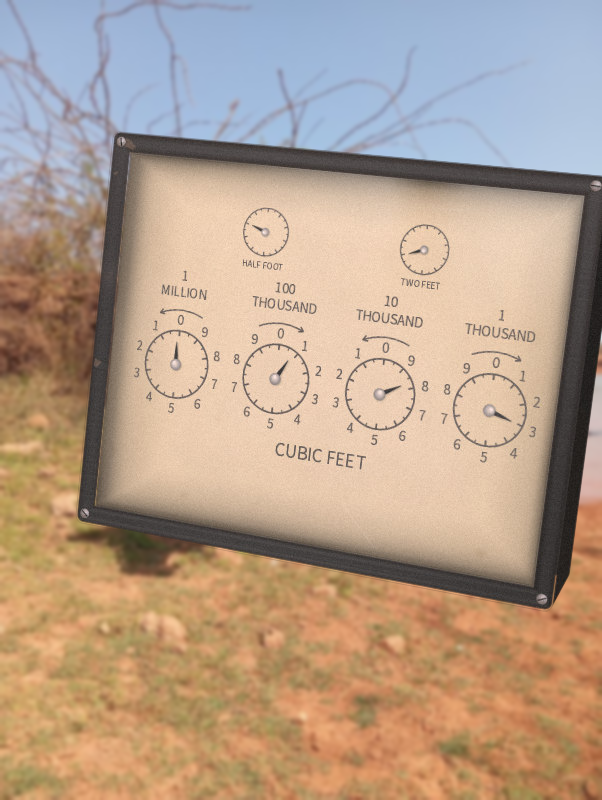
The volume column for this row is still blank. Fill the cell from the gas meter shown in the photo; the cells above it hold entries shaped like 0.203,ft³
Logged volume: 8300,ft³
